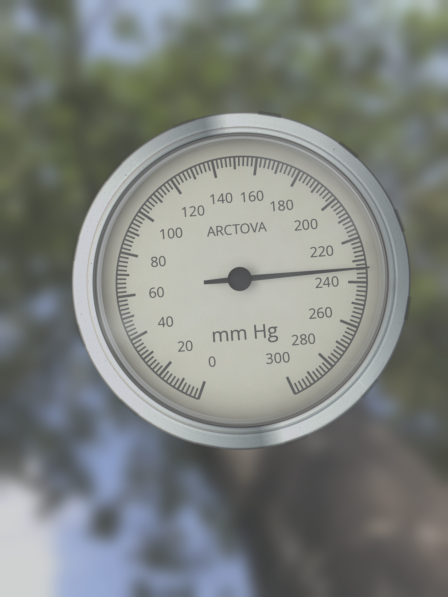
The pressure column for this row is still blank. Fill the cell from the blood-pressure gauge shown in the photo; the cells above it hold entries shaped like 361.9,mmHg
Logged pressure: 234,mmHg
